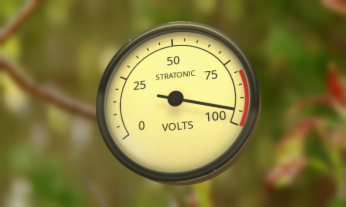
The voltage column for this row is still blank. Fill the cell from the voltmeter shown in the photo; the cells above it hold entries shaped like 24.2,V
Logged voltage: 95,V
